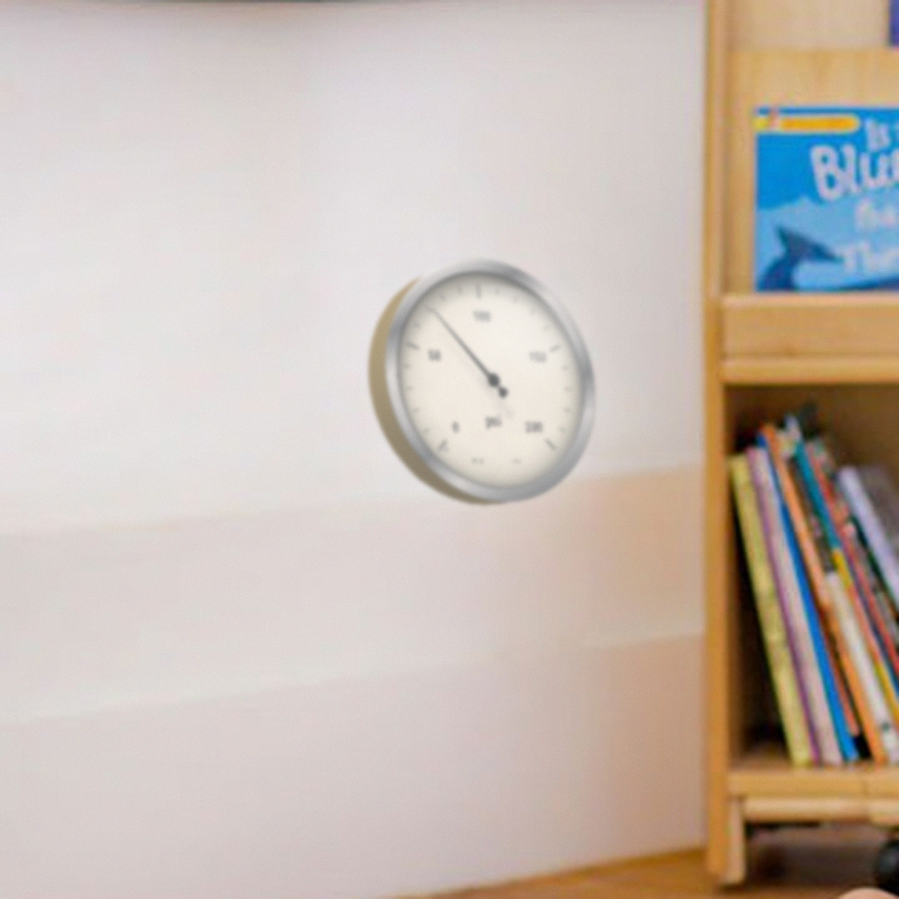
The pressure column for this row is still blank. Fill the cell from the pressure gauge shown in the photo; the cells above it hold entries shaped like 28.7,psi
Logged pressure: 70,psi
